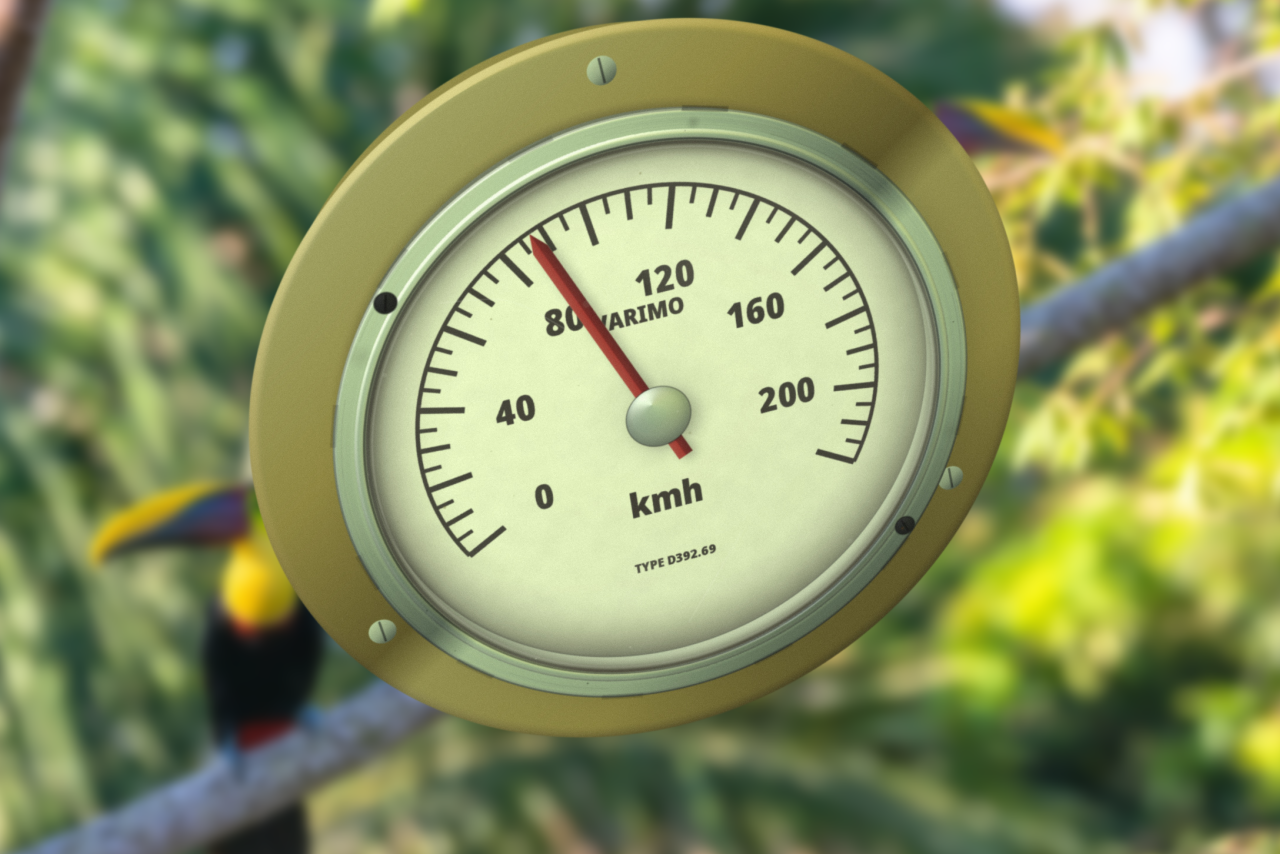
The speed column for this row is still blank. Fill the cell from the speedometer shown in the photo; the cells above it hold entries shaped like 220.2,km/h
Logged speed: 87.5,km/h
